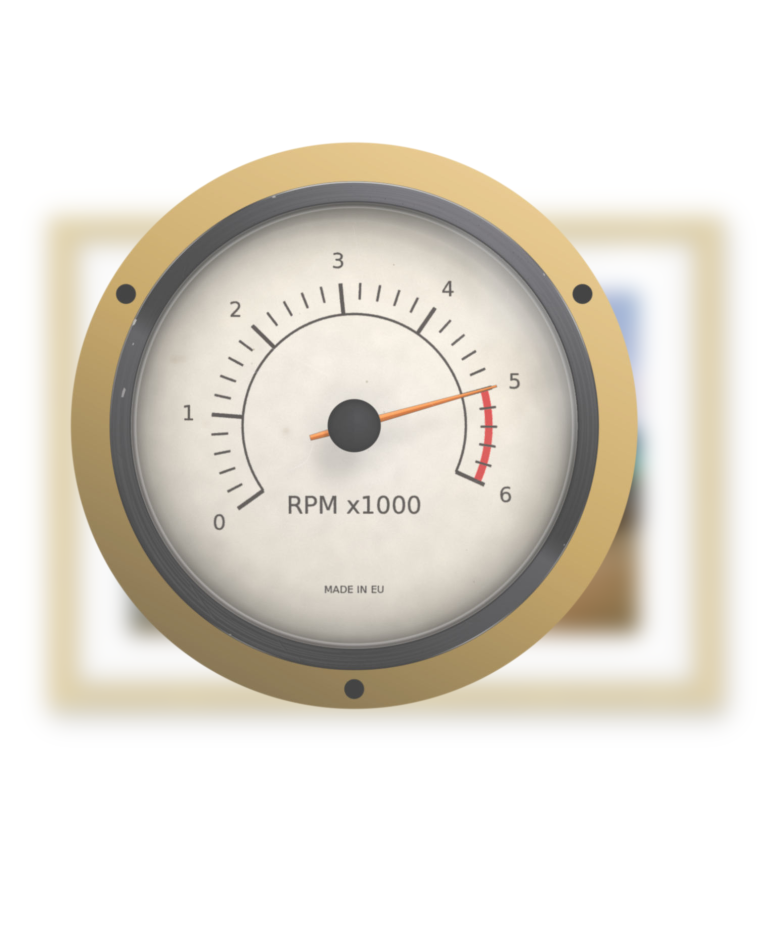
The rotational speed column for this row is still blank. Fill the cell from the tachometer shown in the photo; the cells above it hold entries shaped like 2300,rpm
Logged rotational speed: 5000,rpm
